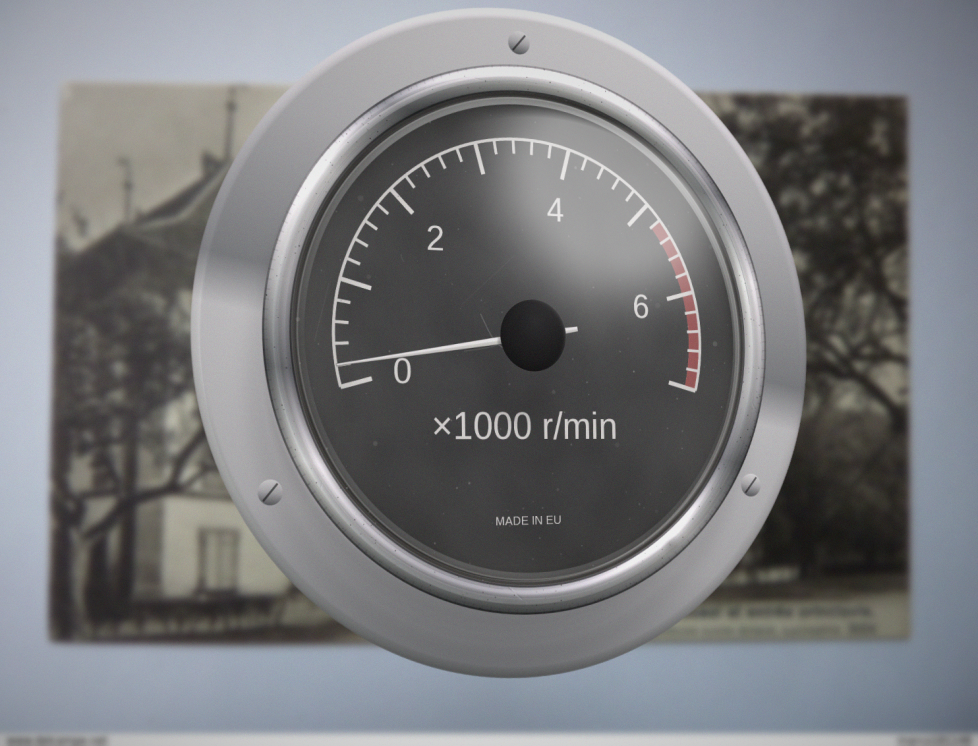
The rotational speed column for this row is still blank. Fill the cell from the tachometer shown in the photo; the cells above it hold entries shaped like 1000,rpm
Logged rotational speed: 200,rpm
